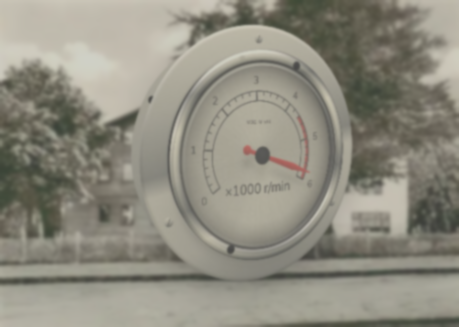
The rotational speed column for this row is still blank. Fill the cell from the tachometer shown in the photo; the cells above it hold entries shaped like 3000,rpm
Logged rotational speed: 5800,rpm
